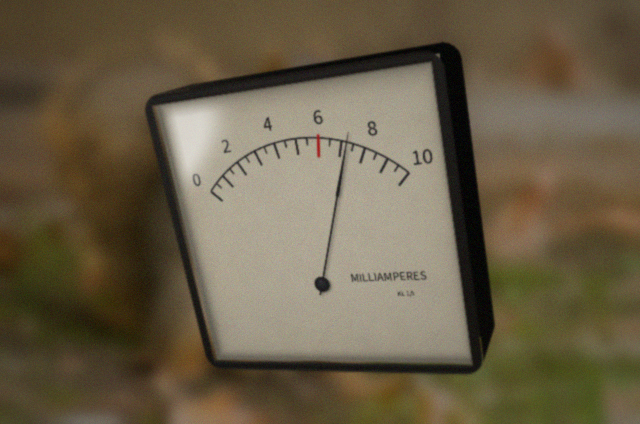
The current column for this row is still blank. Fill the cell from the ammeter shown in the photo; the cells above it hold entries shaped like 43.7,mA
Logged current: 7.25,mA
